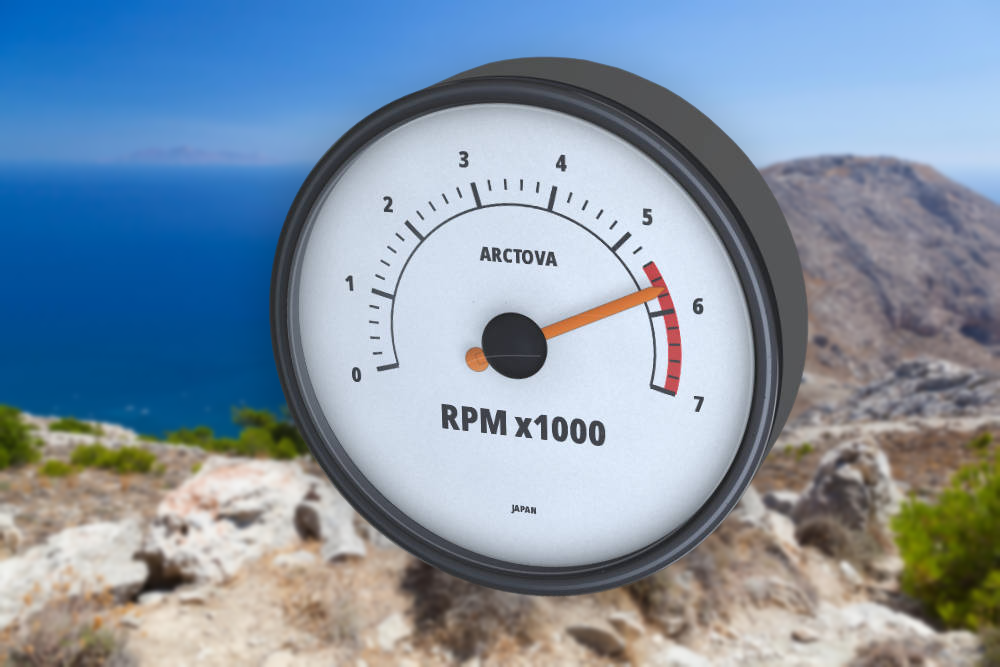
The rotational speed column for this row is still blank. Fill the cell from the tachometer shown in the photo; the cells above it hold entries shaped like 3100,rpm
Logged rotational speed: 5700,rpm
